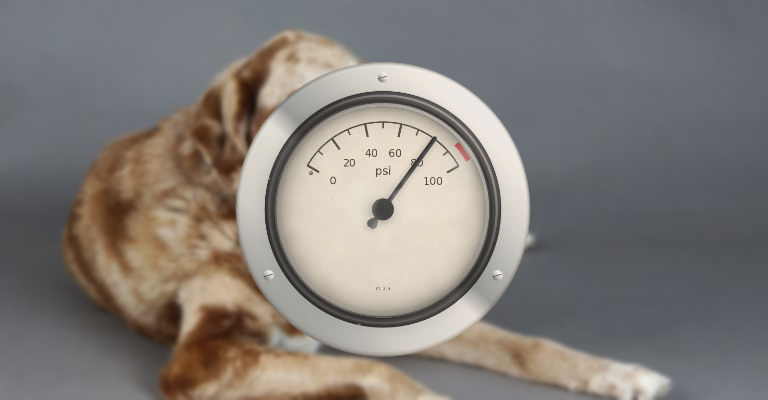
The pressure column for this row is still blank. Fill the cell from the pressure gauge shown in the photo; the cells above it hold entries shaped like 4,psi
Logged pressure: 80,psi
